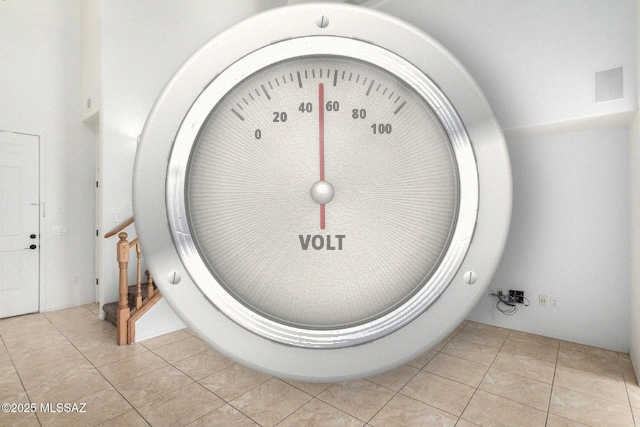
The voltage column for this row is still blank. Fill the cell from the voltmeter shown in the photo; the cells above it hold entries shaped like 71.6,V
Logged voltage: 52,V
